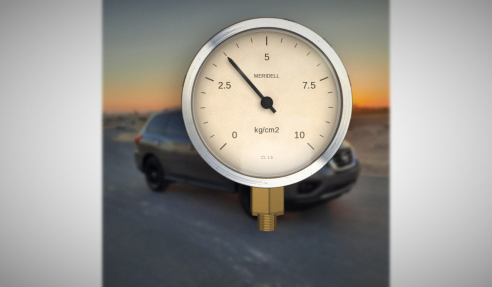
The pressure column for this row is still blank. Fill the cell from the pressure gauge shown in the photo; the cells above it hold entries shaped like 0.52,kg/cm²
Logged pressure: 3.5,kg/cm²
